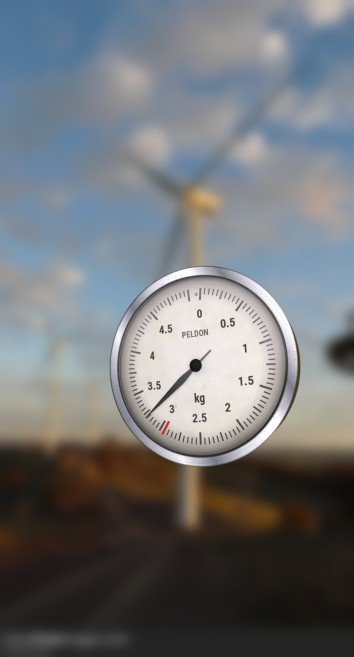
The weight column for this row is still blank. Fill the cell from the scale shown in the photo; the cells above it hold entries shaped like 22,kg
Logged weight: 3.2,kg
